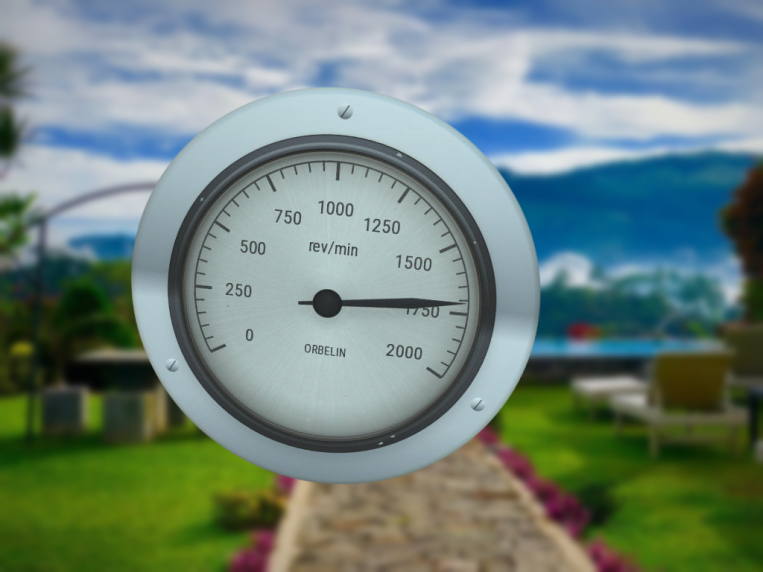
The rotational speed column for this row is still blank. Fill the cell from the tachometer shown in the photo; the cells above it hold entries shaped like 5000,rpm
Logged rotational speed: 1700,rpm
